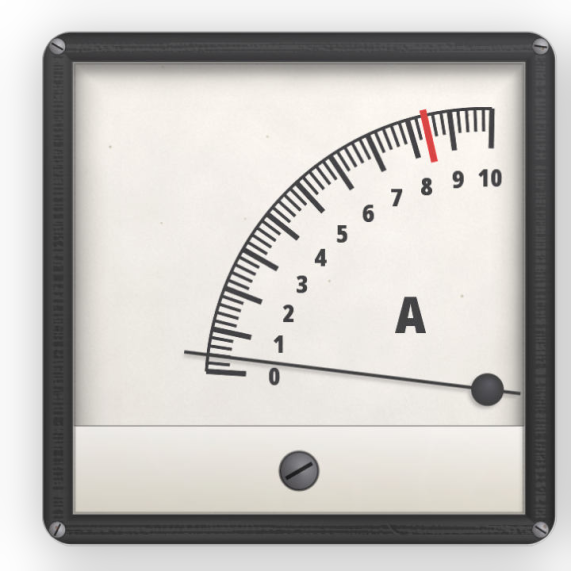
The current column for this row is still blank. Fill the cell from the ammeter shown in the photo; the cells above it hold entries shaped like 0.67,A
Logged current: 0.4,A
